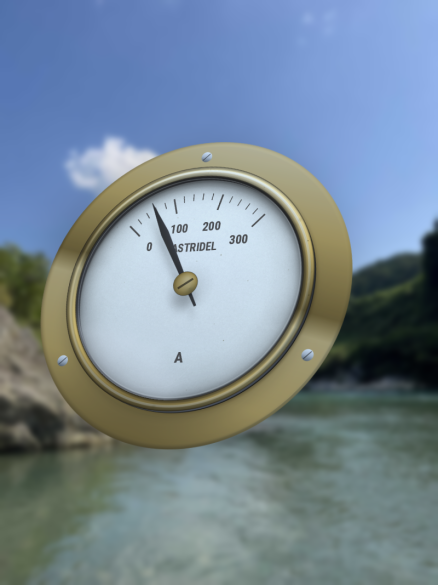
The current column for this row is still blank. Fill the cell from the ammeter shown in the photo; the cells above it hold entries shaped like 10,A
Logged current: 60,A
